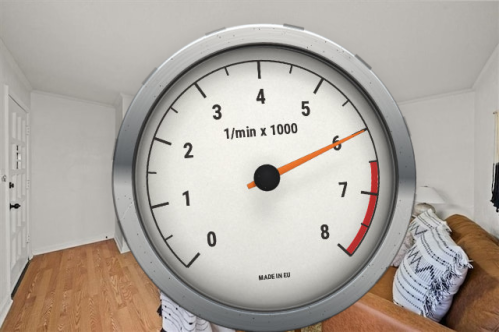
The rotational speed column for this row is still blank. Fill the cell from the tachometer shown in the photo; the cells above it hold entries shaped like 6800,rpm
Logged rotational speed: 6000,rpm
